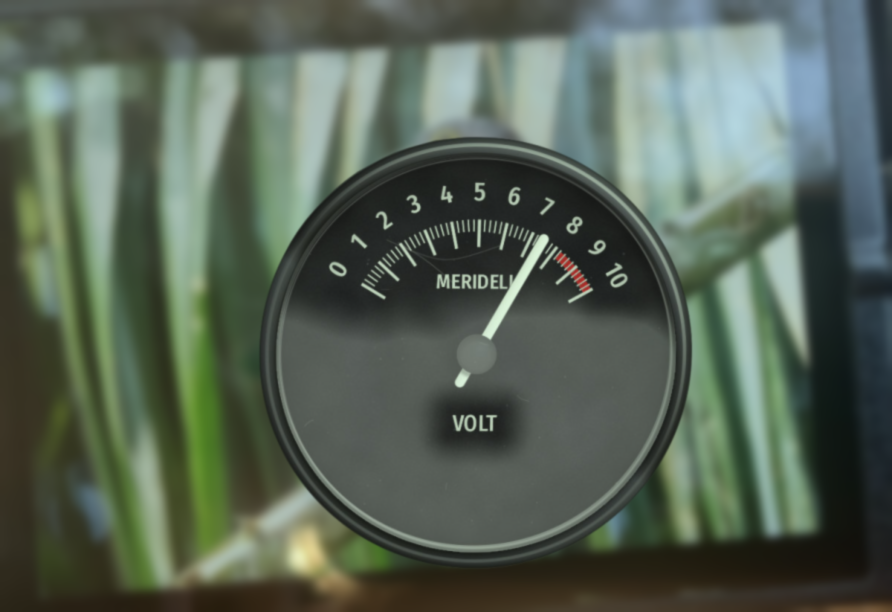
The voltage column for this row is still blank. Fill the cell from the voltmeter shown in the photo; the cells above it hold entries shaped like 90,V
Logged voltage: 7.4,V
